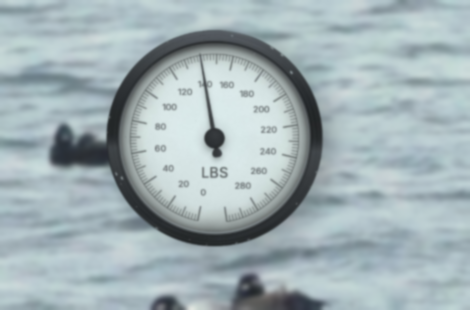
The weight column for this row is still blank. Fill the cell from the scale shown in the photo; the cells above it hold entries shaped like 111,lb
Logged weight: 140,lb
